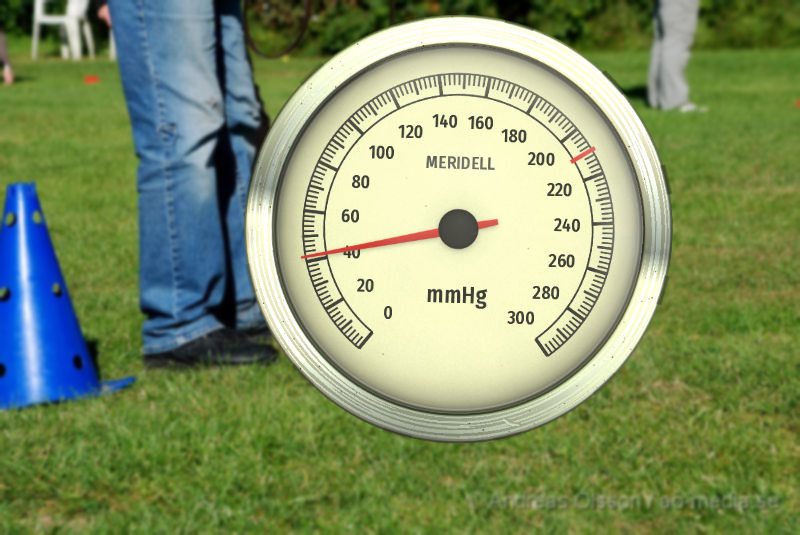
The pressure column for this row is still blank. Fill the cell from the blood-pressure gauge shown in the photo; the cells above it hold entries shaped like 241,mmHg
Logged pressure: 42,mmHg
